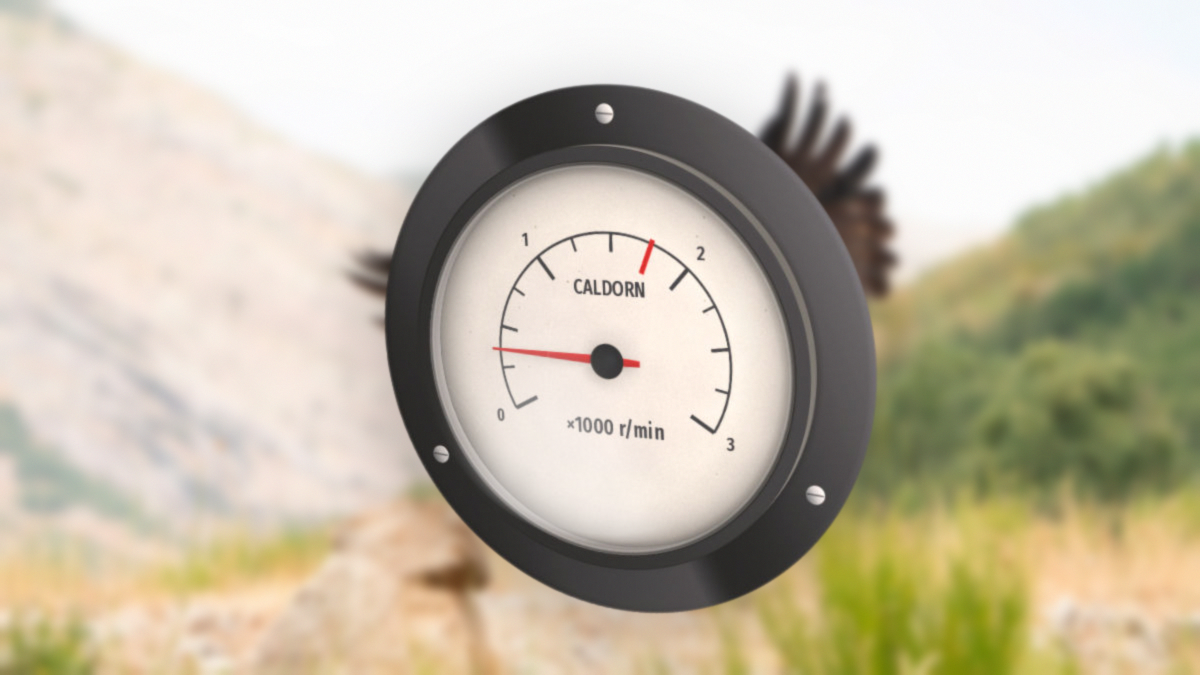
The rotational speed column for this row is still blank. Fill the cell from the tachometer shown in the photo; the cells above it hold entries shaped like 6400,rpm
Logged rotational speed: 375,rpm
